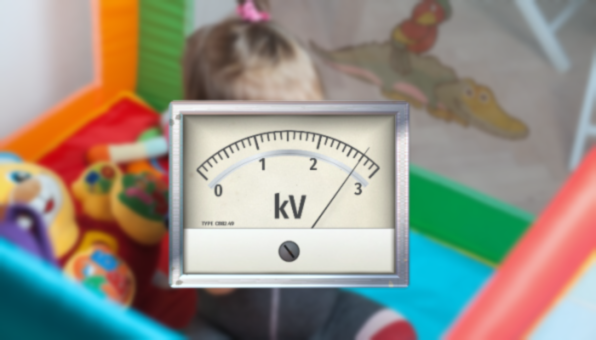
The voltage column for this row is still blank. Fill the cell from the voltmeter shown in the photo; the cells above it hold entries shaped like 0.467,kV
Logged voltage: 2.7,kV
